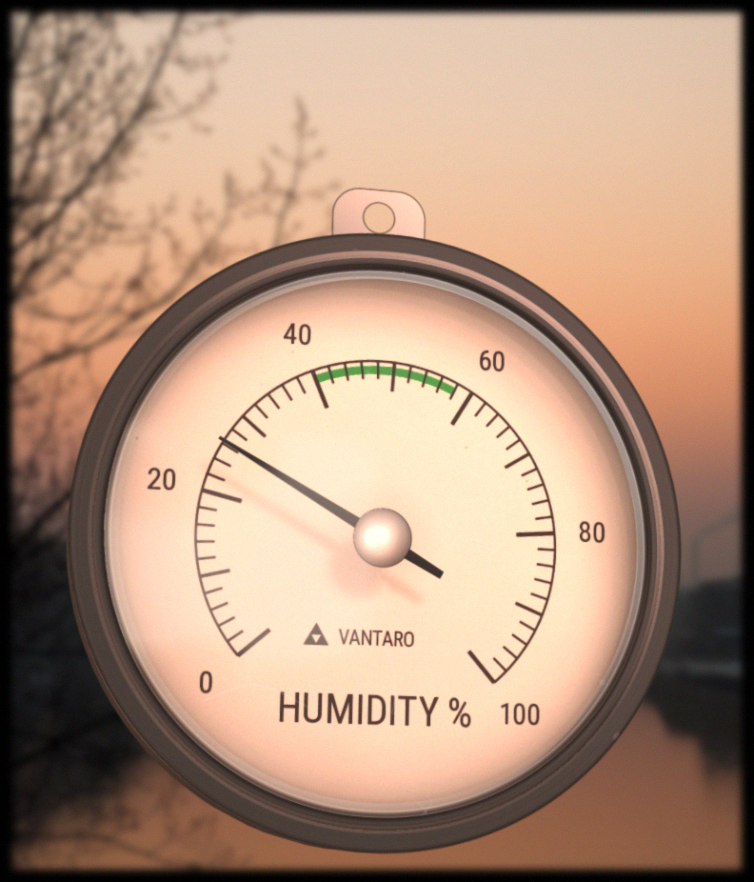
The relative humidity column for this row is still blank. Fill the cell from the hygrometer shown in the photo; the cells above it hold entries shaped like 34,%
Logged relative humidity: 26,%
